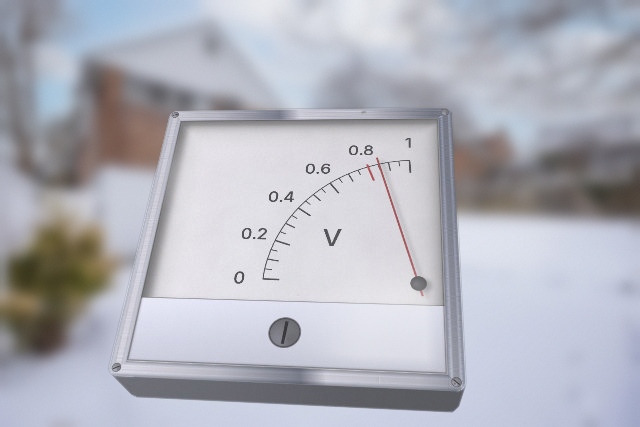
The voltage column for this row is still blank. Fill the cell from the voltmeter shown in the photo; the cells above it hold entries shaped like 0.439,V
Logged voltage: 0.85,V
